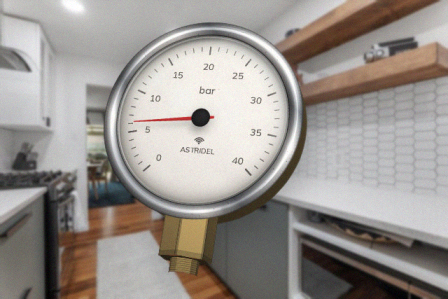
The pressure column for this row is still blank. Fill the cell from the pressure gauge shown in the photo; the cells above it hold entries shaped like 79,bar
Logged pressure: 6,bar
